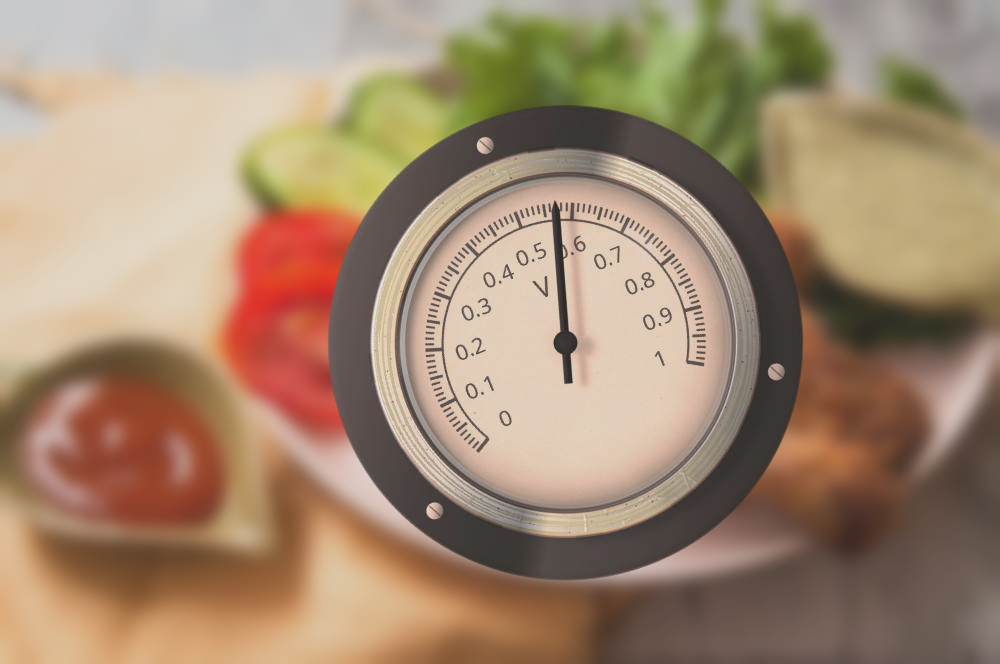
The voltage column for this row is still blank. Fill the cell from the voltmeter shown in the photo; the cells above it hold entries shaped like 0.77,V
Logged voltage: 0.57,V
